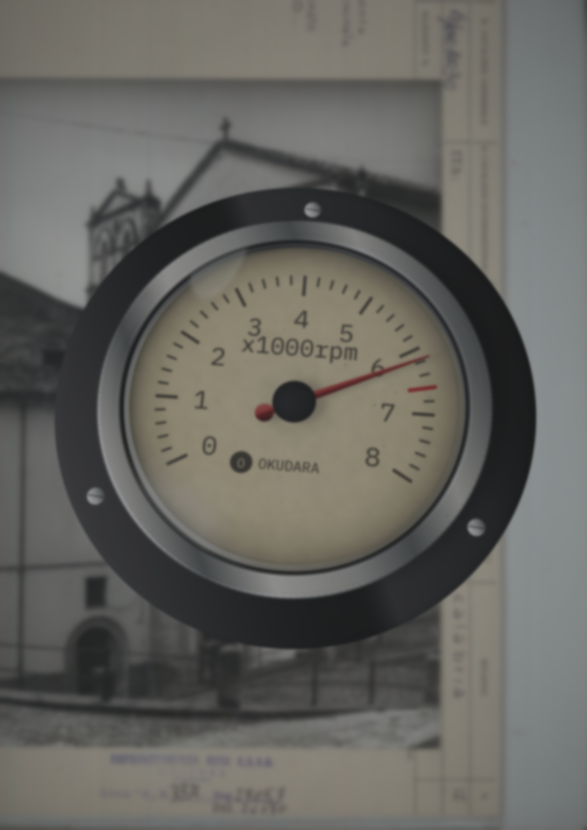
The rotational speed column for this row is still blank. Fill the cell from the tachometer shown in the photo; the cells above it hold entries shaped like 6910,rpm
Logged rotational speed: 6200,rpm
